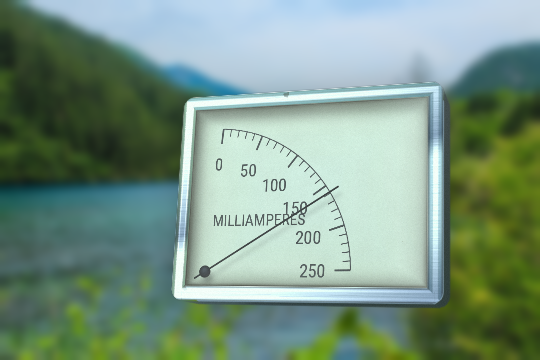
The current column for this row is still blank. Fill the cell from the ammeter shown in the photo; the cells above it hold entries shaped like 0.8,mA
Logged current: 160,mA
